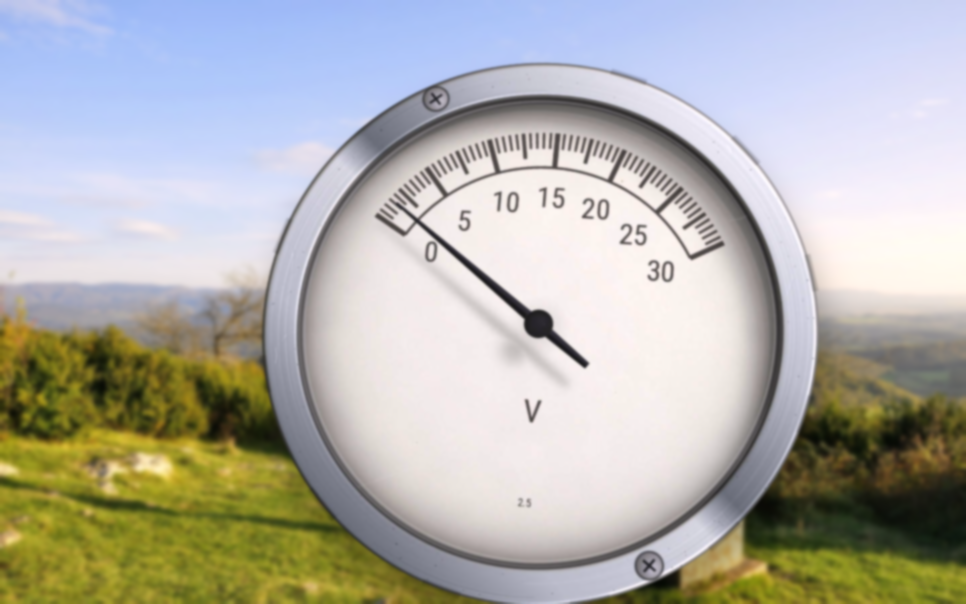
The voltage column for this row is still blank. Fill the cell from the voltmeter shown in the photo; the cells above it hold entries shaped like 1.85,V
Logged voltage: 1.5,V
